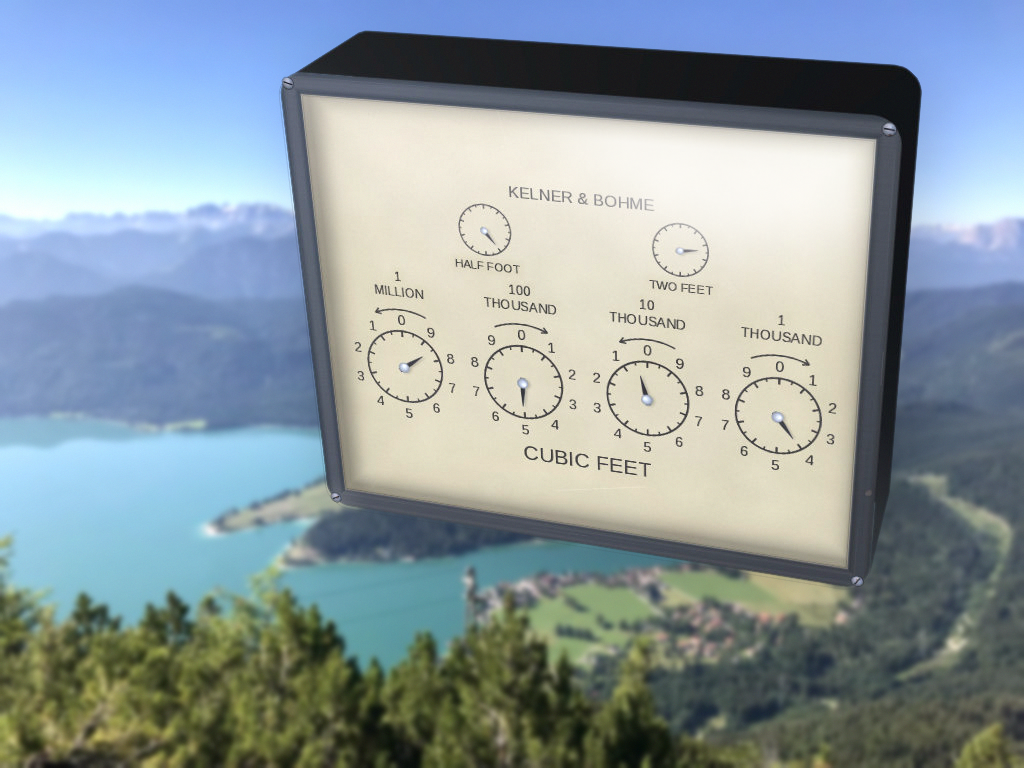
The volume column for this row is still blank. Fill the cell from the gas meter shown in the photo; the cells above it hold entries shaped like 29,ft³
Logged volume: 850400,ft³
